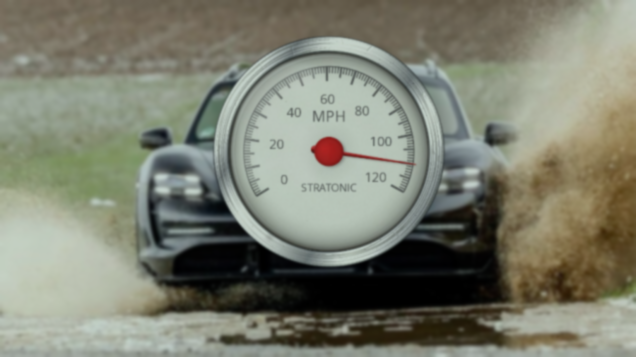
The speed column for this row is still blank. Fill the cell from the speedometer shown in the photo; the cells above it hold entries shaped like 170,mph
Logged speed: 110,mph
